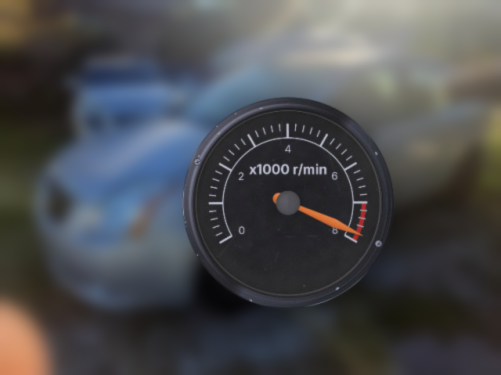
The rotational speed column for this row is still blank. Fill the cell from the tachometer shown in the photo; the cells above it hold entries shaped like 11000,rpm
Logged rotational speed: 7800,rpm
